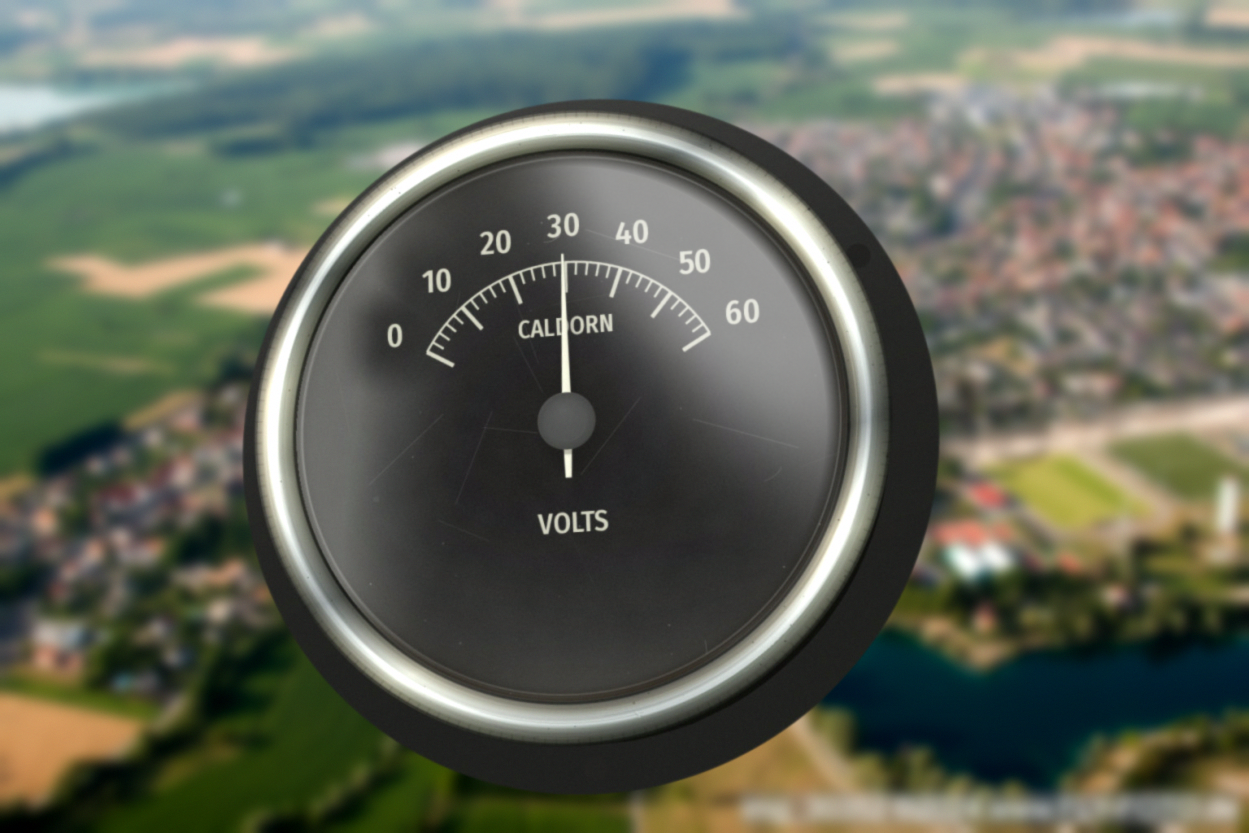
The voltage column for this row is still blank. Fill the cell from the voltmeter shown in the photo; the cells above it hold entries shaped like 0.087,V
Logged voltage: 30,V
